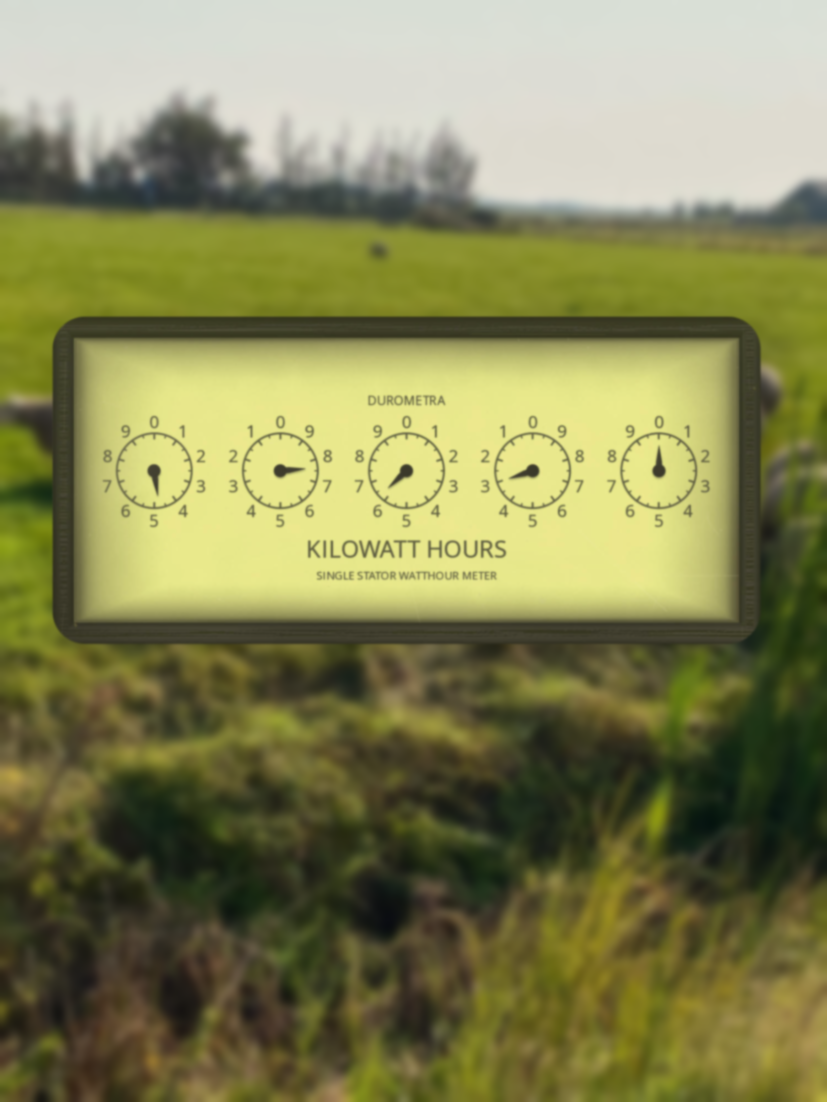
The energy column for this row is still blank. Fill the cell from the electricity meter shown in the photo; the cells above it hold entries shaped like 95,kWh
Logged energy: 47630,kWh
